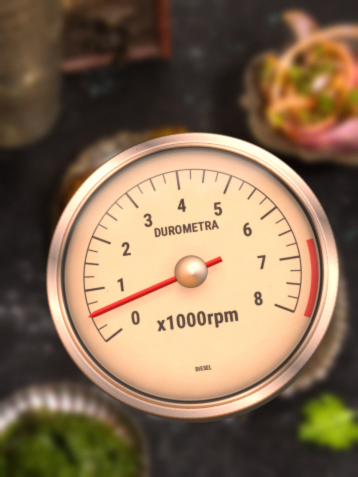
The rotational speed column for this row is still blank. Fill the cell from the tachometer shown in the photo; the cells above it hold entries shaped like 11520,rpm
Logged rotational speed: 500,rpm
